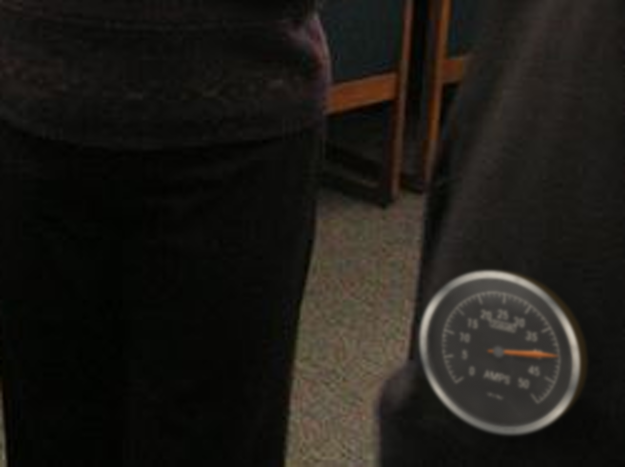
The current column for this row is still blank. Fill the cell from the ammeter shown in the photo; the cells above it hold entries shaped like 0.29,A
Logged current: 40,A
